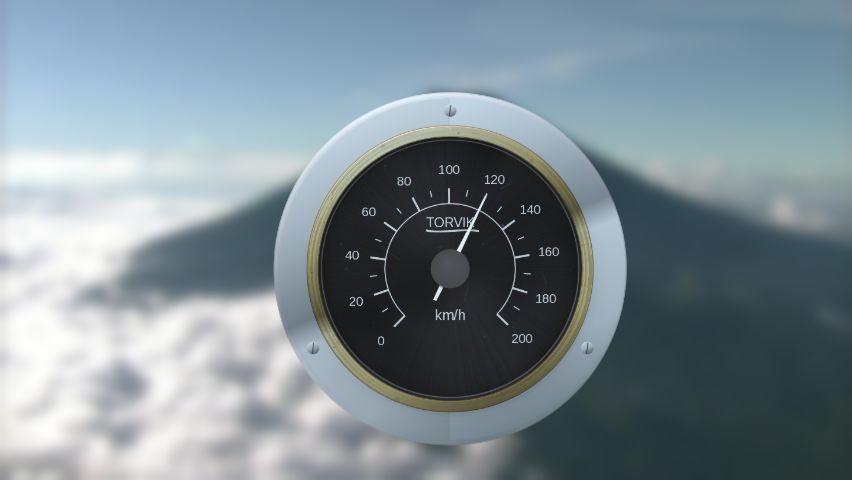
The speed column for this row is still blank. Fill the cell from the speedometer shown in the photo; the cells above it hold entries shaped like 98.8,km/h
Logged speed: 120,km/h
